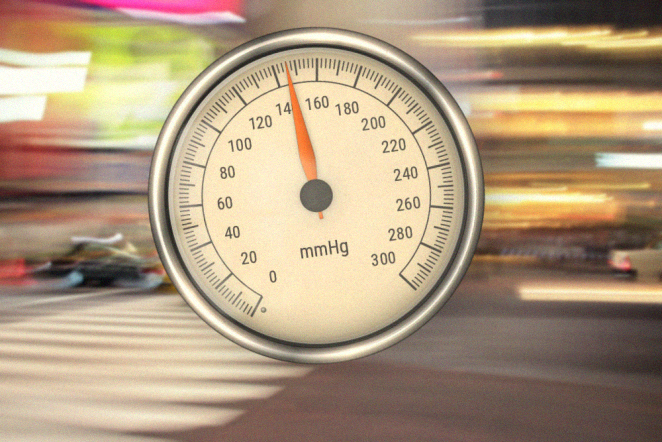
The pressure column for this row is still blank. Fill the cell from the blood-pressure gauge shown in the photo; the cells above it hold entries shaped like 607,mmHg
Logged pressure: 146,mmHg
